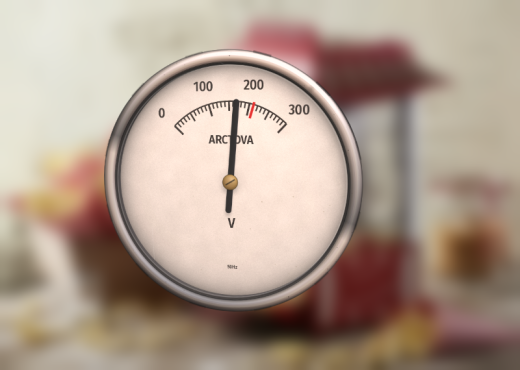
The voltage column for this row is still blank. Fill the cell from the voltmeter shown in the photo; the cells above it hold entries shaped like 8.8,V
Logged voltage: 170,V
